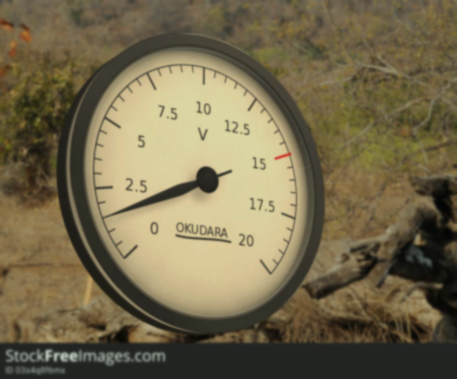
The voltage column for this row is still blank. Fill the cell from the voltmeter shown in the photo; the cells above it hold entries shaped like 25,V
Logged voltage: 1.5,V
